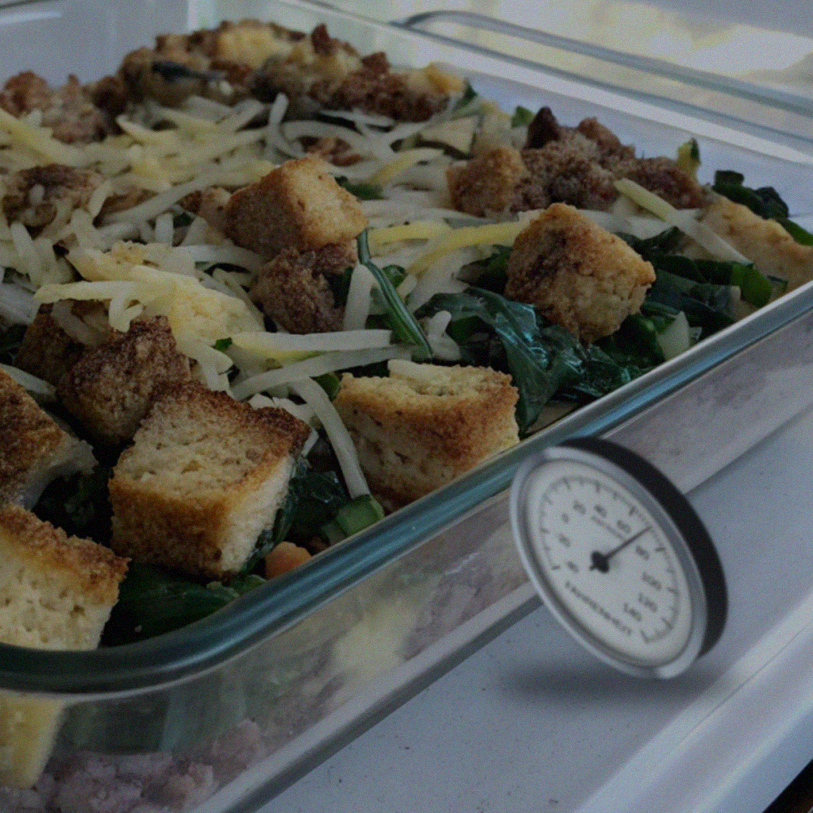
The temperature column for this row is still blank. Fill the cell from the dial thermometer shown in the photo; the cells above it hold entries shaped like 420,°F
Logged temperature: 70,°F
